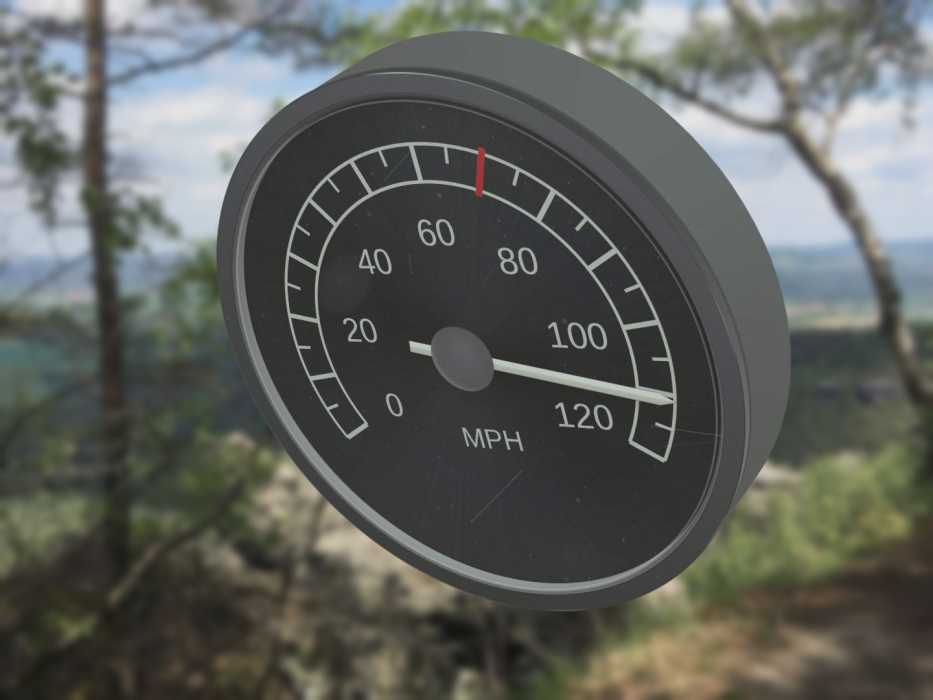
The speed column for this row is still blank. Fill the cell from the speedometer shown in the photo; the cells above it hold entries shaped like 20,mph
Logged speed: 110,mph
